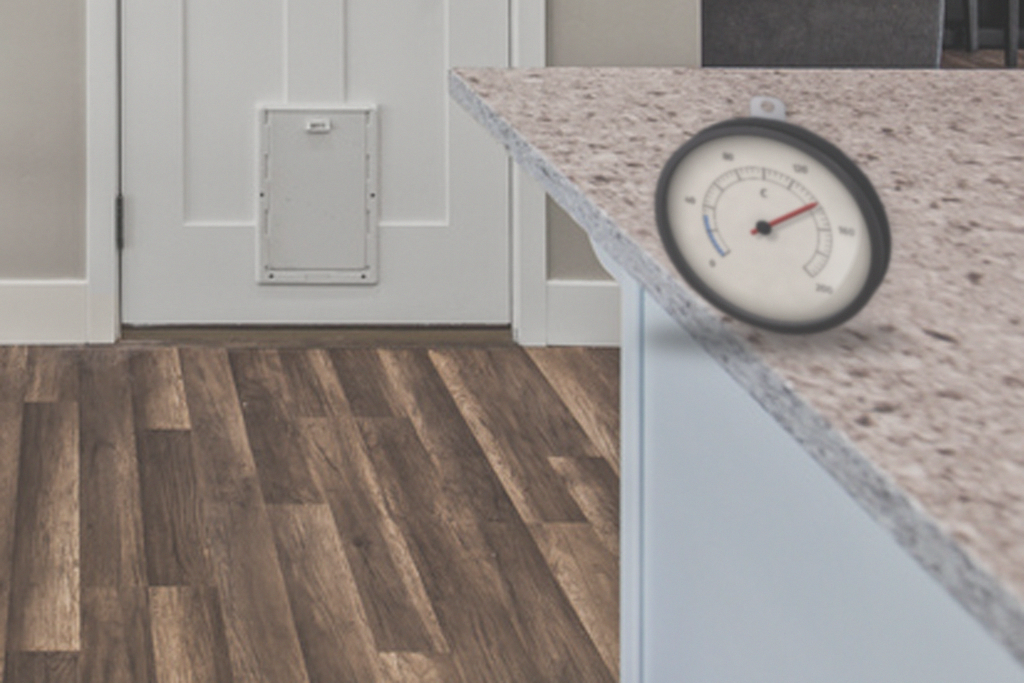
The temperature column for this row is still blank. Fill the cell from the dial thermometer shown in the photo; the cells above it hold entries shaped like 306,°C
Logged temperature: 140,°C
